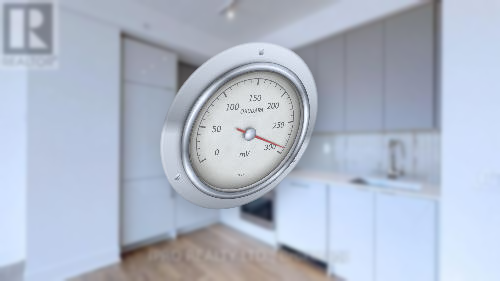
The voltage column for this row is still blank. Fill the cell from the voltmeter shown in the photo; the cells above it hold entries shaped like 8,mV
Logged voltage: 290,mV
